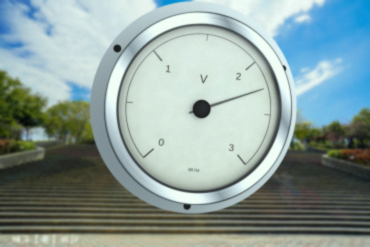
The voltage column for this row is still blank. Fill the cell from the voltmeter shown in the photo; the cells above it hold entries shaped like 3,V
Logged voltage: 2.25,V
